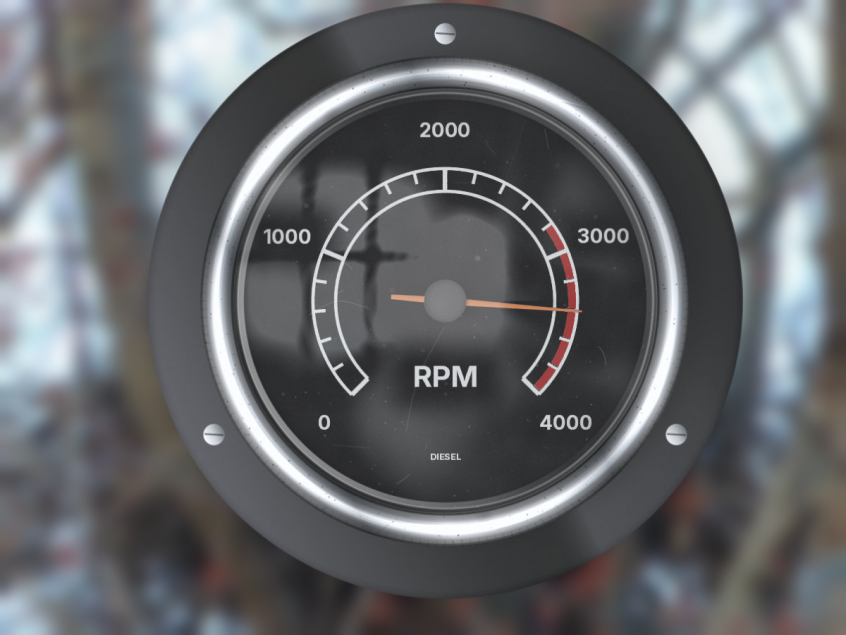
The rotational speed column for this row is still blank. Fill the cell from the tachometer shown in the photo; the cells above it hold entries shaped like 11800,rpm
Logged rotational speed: 3400,rpm
